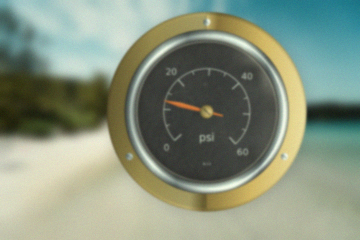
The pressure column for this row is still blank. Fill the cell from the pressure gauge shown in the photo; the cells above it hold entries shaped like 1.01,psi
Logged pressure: 12.5,psi
